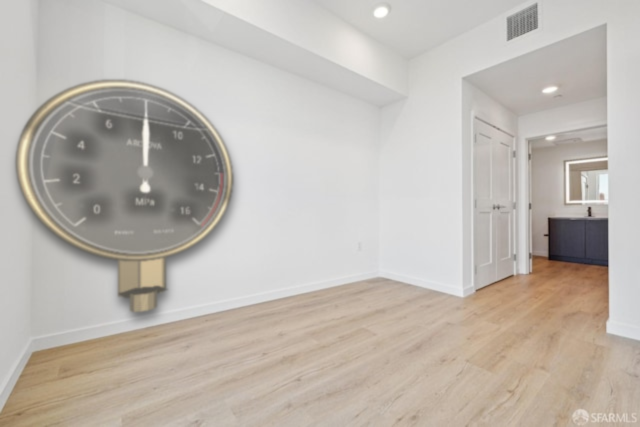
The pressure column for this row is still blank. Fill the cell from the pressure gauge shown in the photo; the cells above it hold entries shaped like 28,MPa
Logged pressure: 8,MPa
